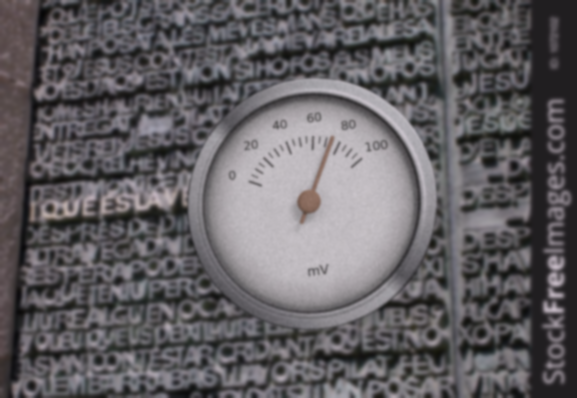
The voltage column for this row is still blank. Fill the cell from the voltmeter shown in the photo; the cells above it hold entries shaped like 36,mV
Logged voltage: 75,mV
